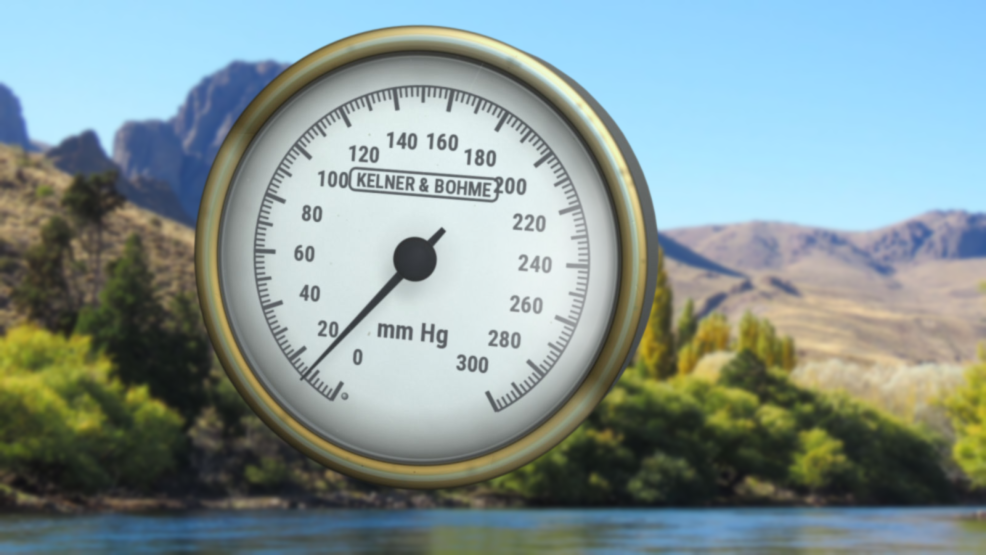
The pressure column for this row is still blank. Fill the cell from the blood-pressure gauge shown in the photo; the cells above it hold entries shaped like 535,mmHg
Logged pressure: 12,mmHg
